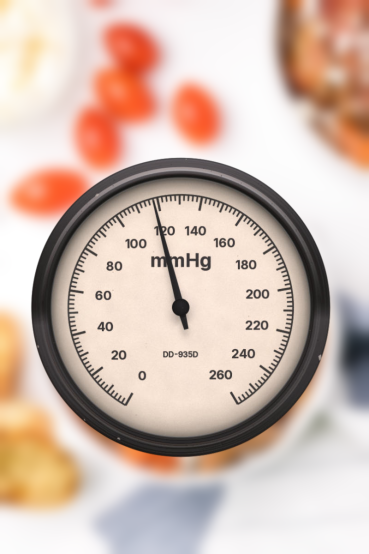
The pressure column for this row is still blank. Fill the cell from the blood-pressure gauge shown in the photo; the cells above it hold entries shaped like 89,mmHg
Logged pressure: 118,mmHg
